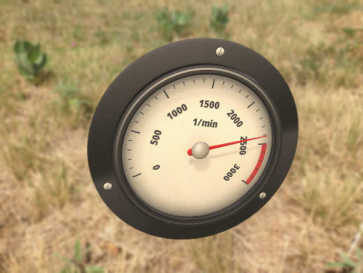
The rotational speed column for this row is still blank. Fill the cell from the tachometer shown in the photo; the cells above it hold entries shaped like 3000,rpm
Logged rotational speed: 2400,rpm
